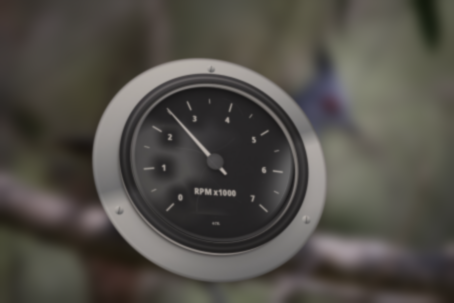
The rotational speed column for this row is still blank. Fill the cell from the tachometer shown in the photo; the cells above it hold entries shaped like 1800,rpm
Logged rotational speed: 2500,rpm
